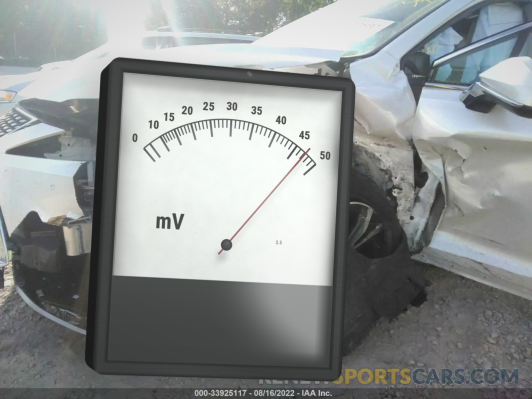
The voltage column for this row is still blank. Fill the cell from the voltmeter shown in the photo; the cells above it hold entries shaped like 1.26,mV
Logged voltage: 47,mV
